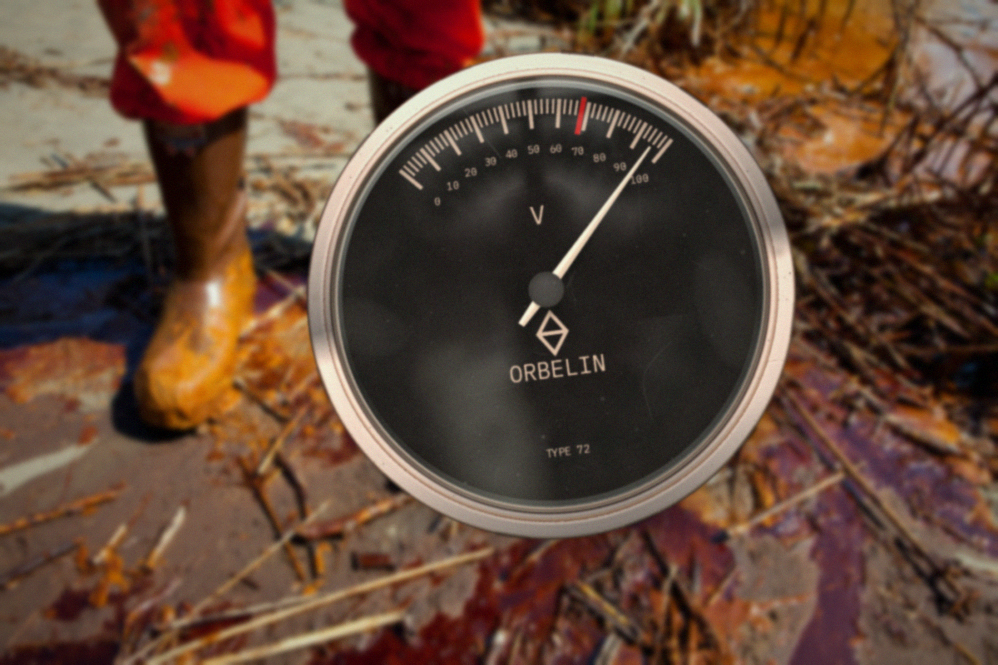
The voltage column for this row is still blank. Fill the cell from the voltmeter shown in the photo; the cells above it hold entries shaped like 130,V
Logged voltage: 96,V
